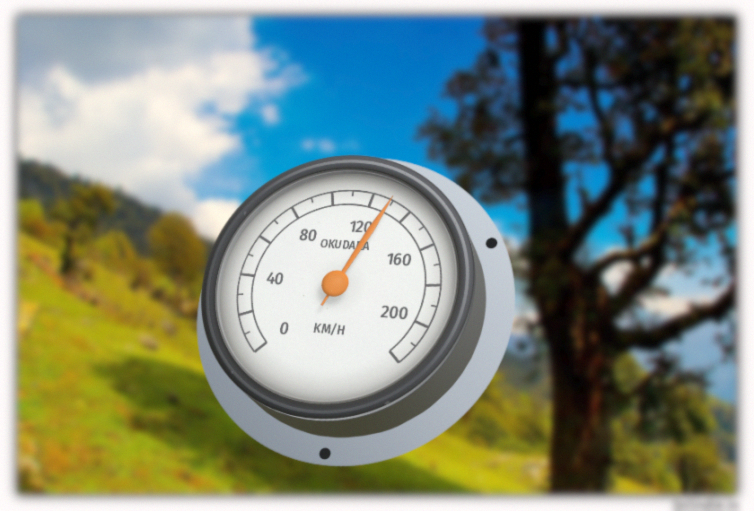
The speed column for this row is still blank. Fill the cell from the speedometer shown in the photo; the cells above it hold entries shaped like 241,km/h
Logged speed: 130,km/h
